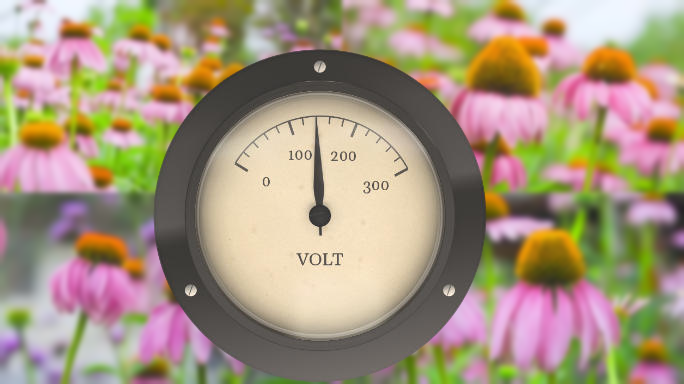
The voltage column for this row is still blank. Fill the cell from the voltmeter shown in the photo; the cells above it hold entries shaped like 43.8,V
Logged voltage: 140,V
